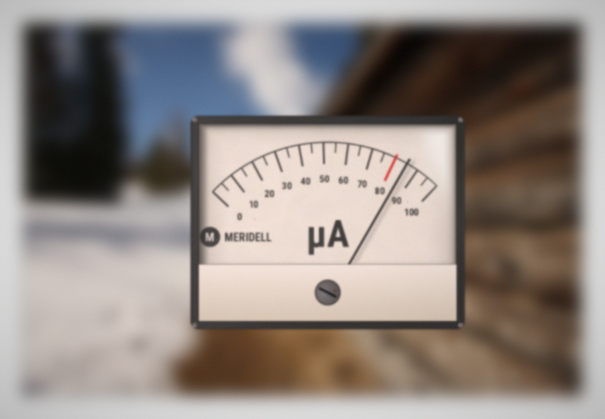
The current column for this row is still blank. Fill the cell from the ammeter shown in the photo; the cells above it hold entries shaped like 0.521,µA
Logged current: 85,µA
